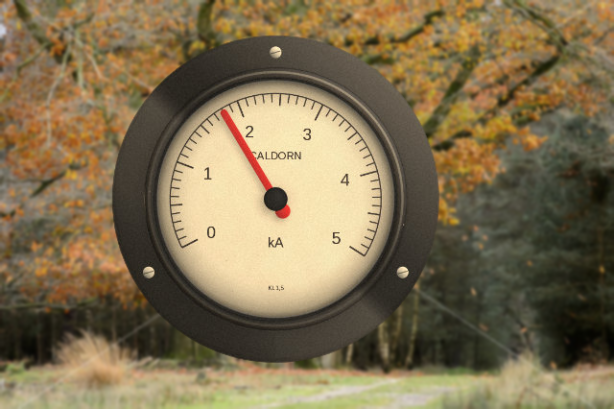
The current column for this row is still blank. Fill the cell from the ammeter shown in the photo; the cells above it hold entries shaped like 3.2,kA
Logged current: 1.8,kA
